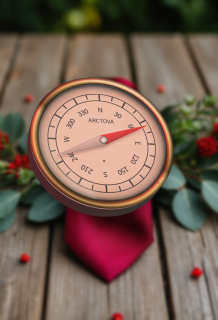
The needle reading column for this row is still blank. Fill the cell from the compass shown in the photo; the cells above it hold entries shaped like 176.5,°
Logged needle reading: 67.5,°
